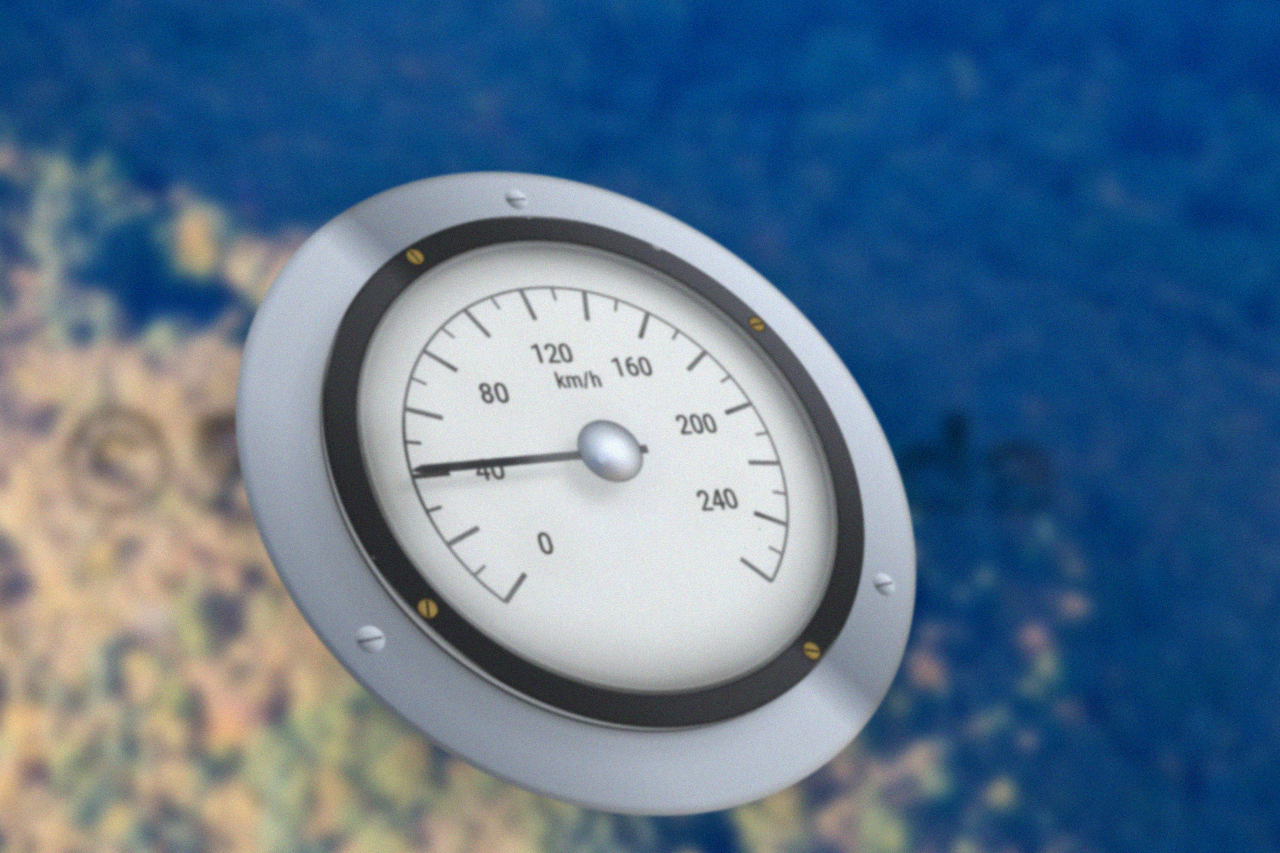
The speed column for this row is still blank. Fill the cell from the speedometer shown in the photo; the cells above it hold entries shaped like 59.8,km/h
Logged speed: 40,km/h
